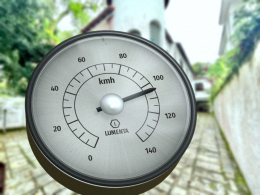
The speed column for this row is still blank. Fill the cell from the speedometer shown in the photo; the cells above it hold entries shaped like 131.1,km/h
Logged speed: 105,km/h
